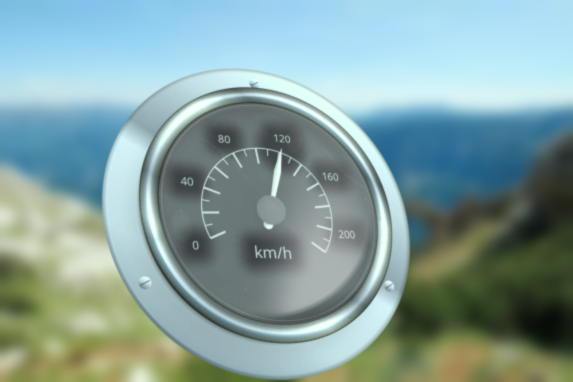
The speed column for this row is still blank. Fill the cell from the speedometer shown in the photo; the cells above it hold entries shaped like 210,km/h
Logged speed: 120,km/h
